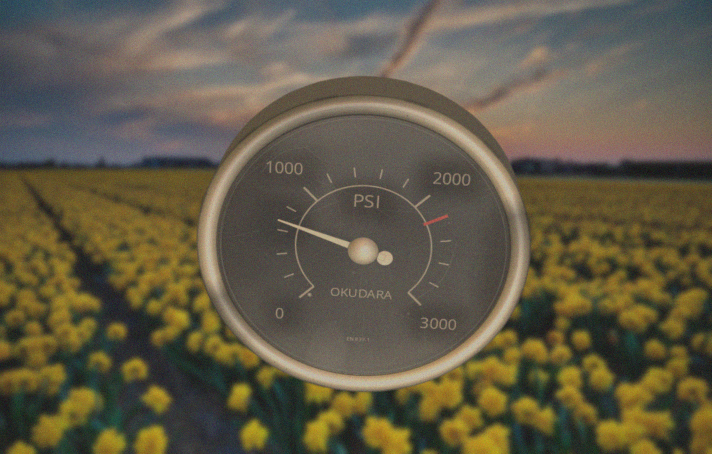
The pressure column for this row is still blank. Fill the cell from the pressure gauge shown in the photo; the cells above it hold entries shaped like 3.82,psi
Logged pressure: 700,psi
